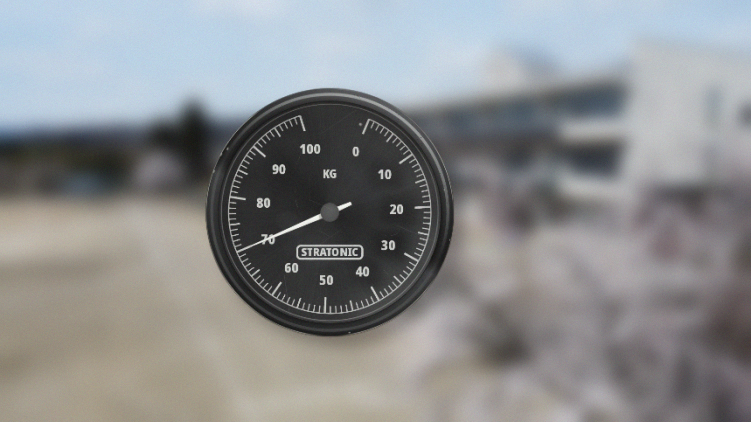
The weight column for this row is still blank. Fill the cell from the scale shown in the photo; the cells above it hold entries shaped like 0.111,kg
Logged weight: 70,kg
